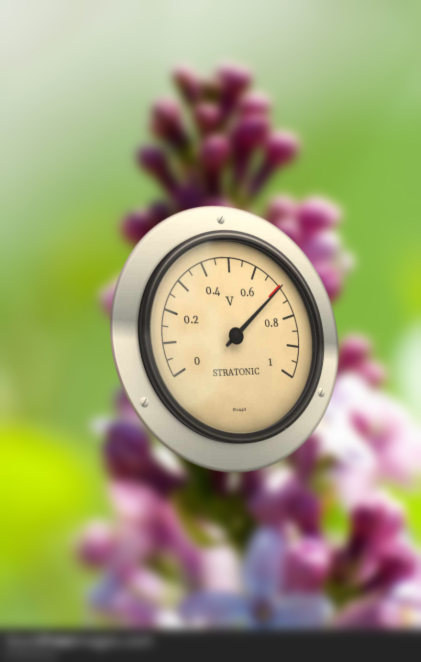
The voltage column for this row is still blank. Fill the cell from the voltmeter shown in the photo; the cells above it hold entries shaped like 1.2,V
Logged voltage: 0.7,V
